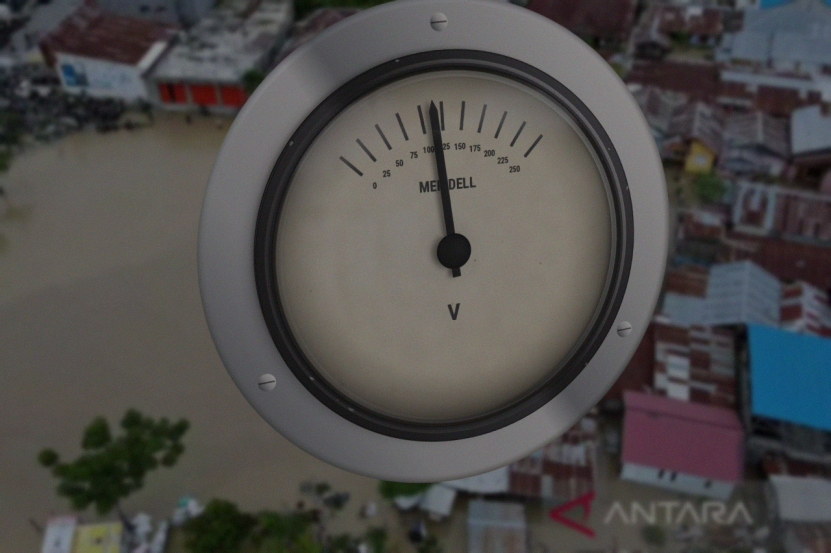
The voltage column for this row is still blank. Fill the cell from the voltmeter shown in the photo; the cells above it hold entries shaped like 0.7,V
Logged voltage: 112.5,V
